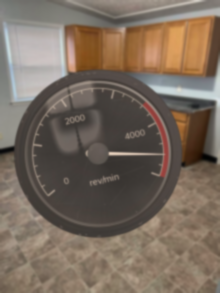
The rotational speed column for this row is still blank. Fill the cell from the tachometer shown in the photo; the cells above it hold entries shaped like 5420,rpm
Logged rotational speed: 4600,rpm
